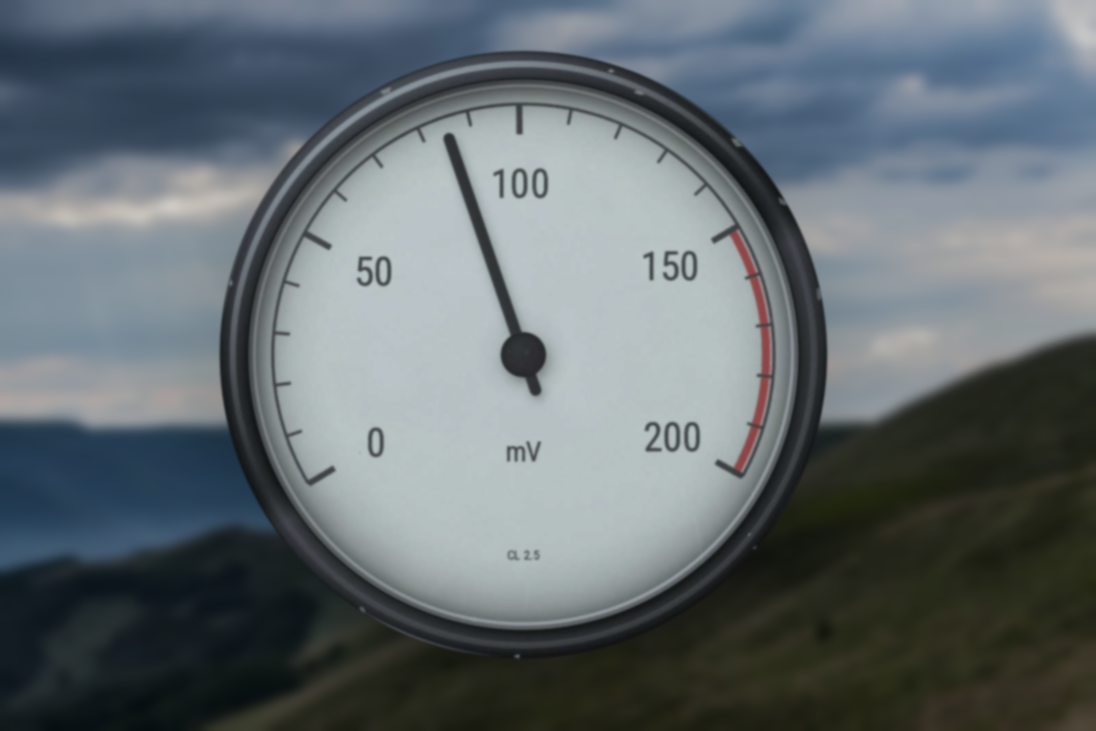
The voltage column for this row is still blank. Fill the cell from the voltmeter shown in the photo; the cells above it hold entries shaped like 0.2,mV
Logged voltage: 85,mV
